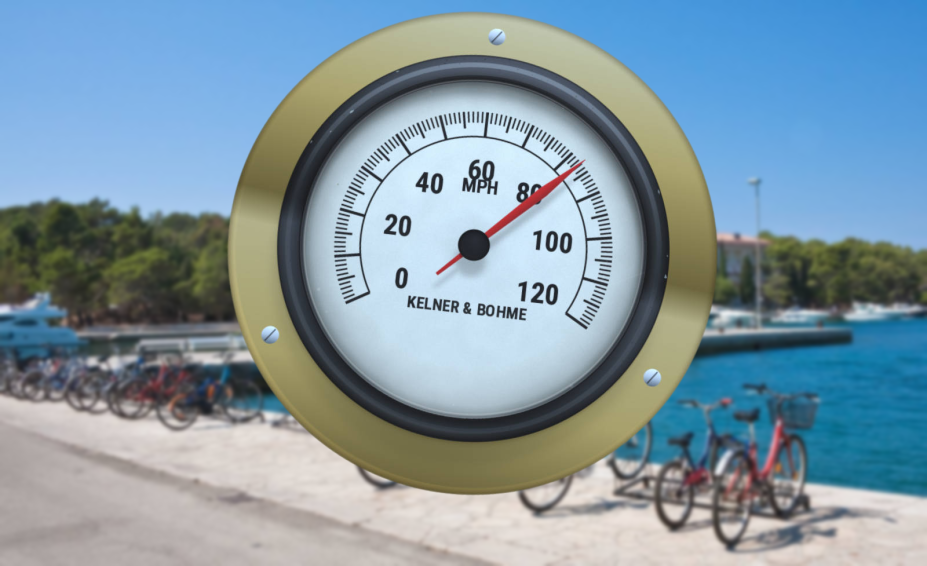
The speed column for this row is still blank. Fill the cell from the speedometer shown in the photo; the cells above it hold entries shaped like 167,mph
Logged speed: 83,mph
